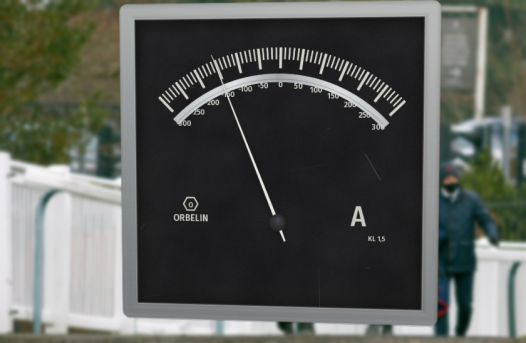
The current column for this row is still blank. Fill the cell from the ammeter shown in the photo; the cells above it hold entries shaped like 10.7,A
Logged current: -150,A
